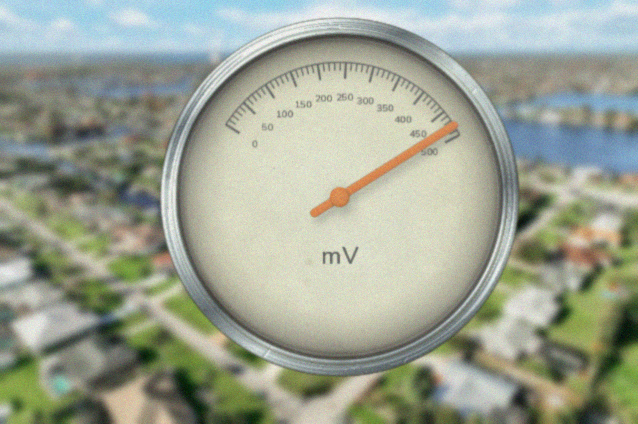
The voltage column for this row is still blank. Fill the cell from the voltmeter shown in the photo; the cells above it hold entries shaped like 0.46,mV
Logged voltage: 480,mV
